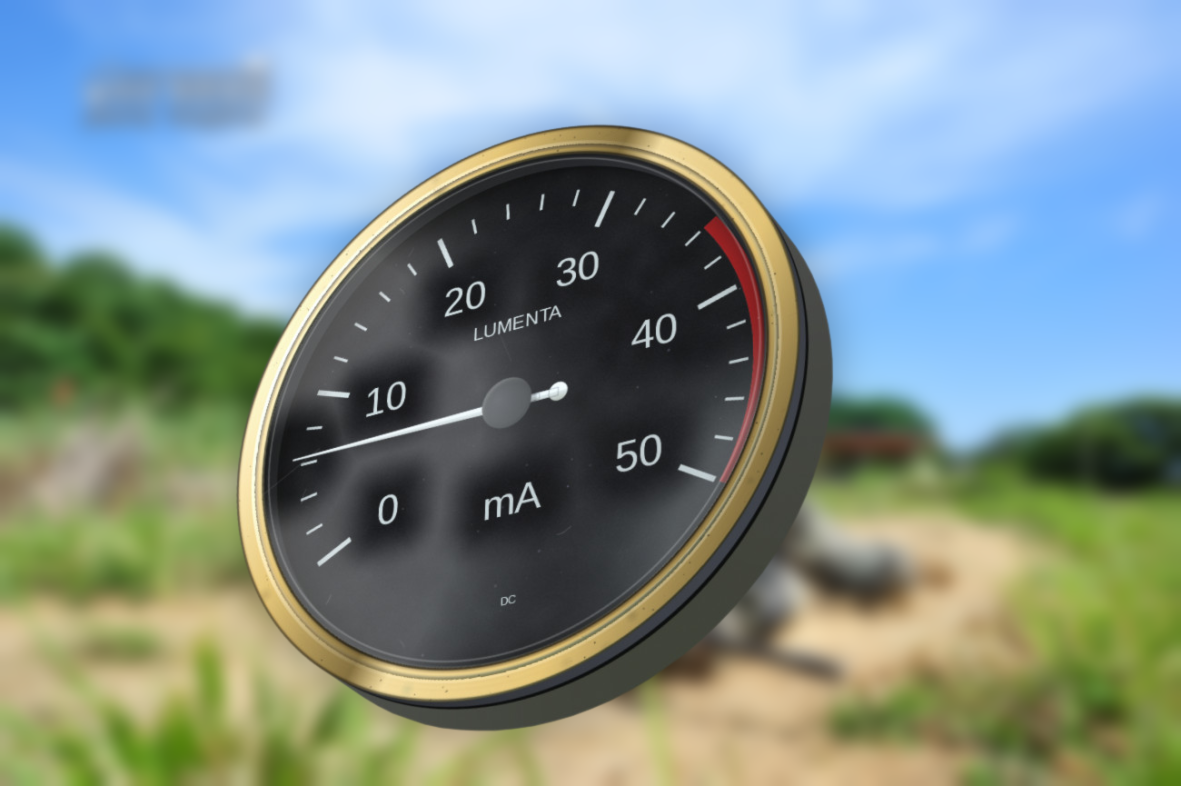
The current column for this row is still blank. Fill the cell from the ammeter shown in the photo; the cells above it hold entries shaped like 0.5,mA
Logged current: 6,mA
